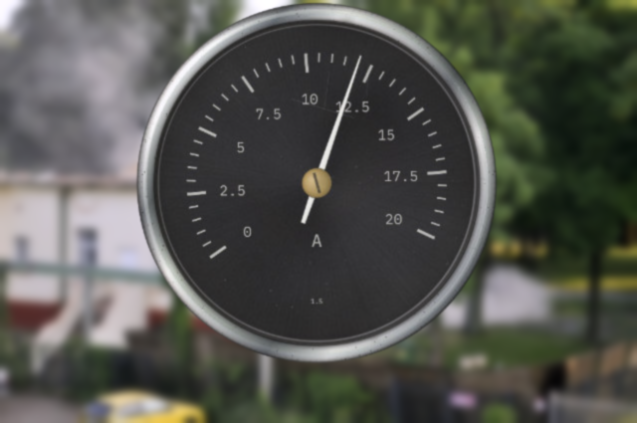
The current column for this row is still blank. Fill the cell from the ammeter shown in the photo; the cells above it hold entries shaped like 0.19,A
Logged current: 12,A
